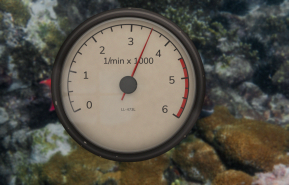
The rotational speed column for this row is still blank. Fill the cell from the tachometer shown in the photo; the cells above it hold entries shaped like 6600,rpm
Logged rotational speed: 3500,rpm
